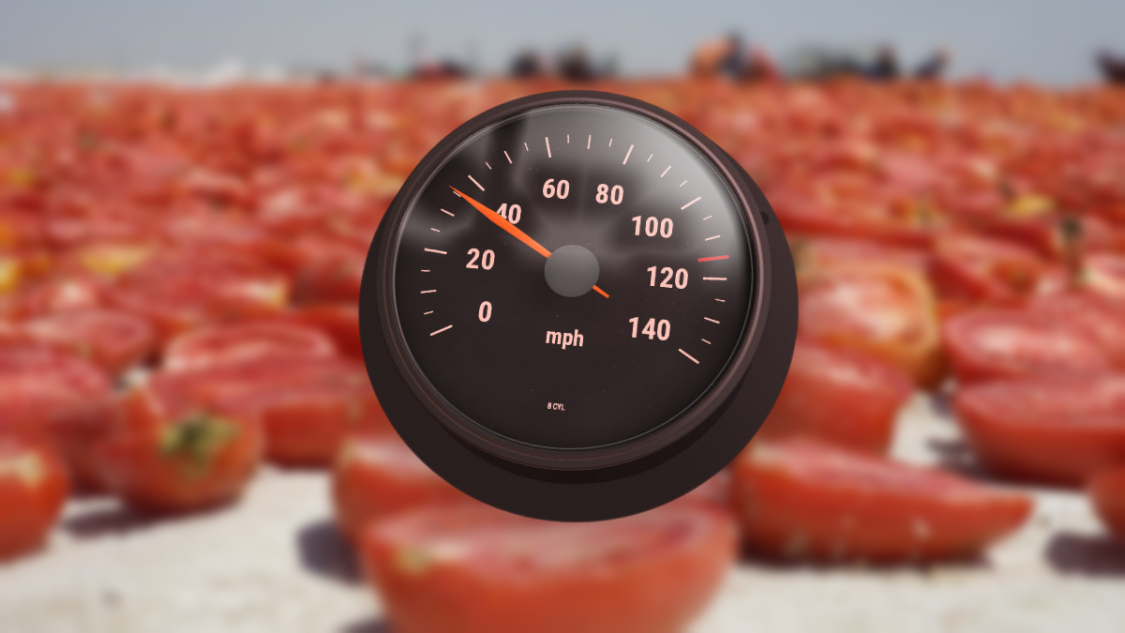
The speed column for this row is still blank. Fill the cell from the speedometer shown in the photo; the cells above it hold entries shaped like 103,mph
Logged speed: 35,mph
